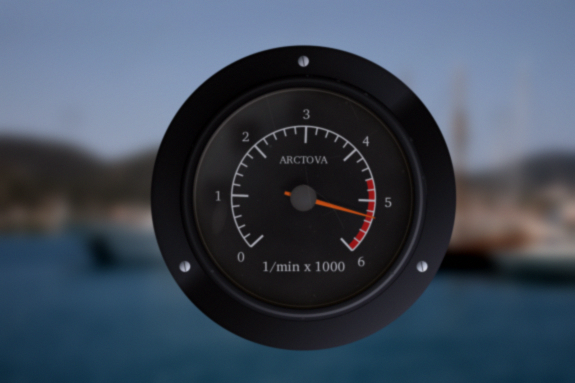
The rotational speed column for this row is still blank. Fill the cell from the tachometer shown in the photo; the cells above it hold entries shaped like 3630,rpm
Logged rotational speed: 5300,rpm
